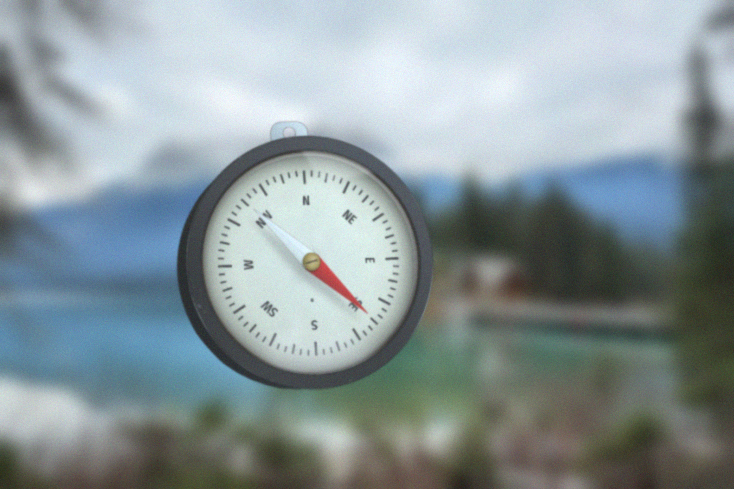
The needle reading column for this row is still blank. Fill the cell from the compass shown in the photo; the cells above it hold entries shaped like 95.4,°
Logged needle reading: 135,°
